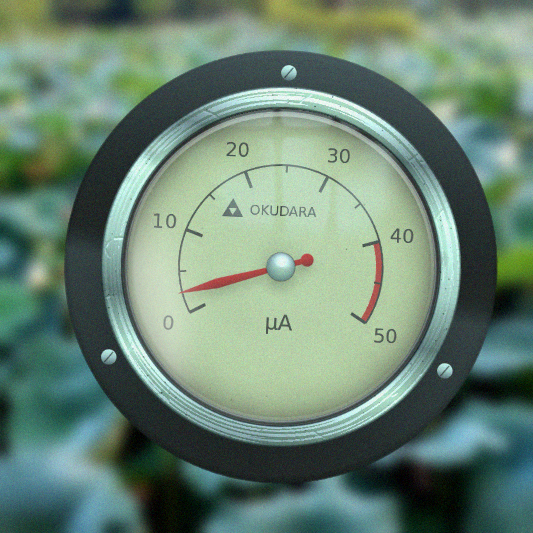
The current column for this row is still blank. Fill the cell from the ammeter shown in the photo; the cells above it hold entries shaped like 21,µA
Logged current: 2.5,µA
